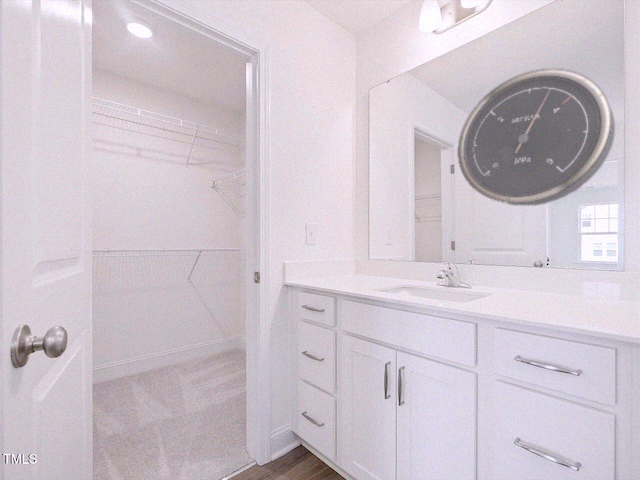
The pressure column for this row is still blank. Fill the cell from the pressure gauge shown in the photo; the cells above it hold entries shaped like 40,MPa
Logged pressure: 3.5,MPa
